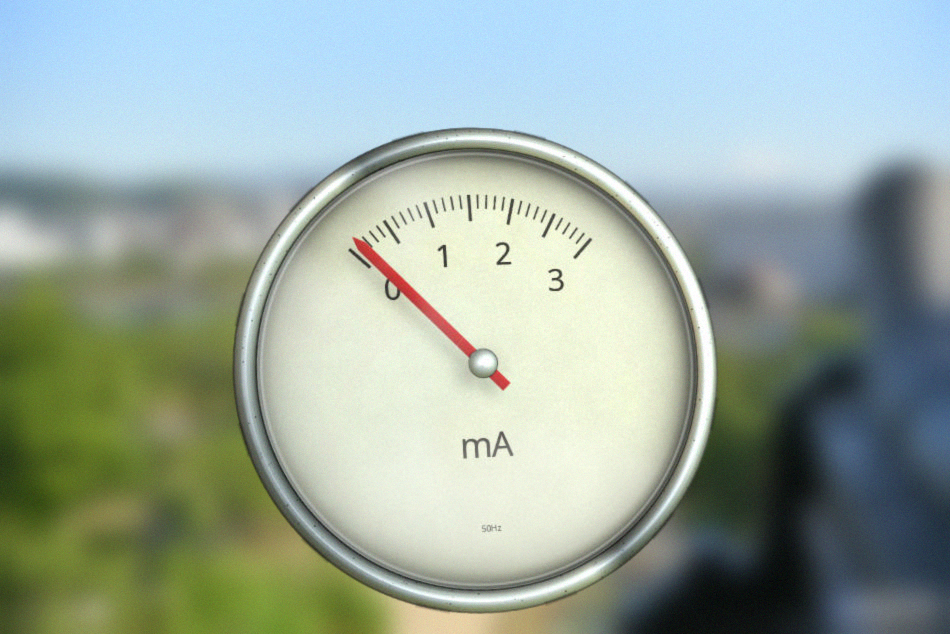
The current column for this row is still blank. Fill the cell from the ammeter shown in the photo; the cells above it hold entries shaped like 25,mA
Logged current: 0.1,mA
